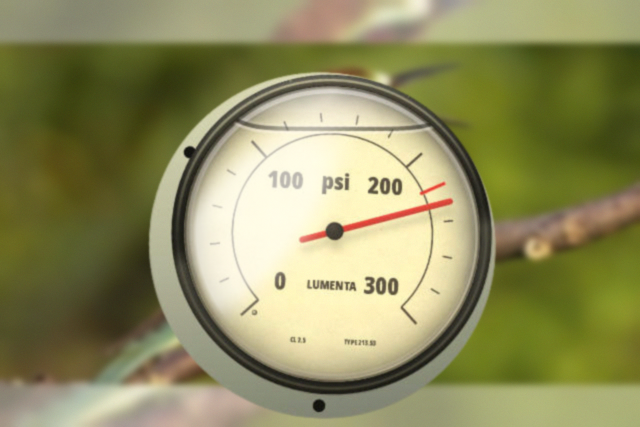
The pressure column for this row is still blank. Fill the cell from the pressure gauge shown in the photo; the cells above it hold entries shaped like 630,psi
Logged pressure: 230,psi
